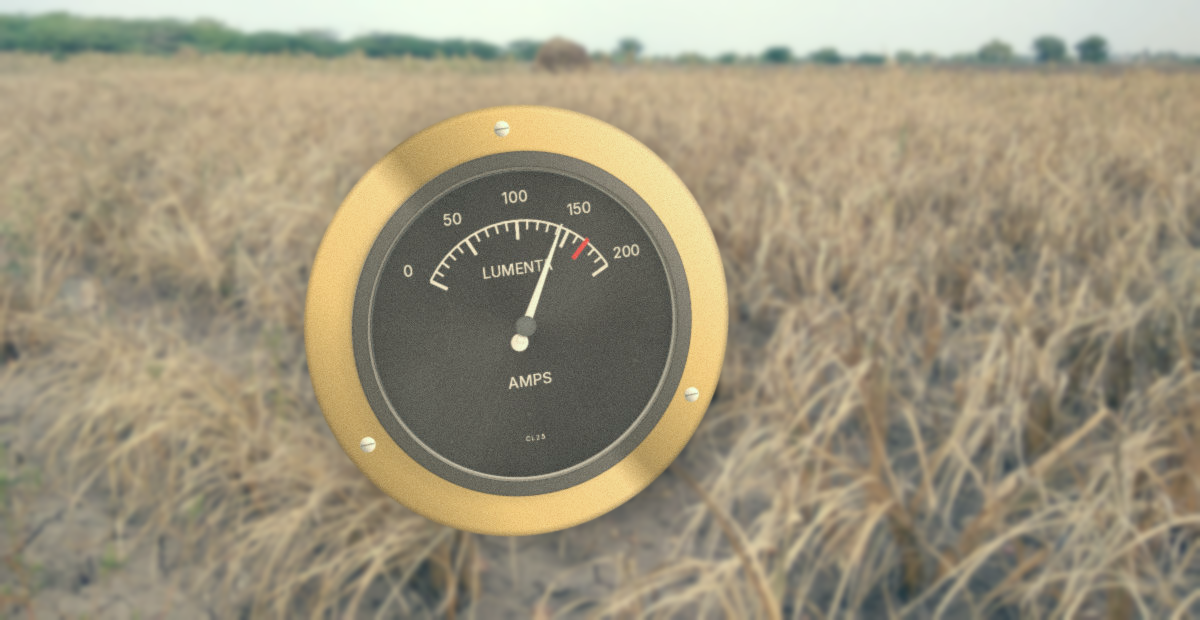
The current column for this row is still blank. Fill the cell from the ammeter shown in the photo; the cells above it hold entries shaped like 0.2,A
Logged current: 140,A
